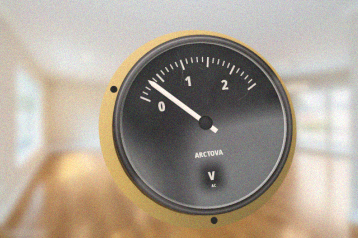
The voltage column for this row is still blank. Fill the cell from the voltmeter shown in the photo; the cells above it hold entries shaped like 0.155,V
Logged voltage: 0.3,V
